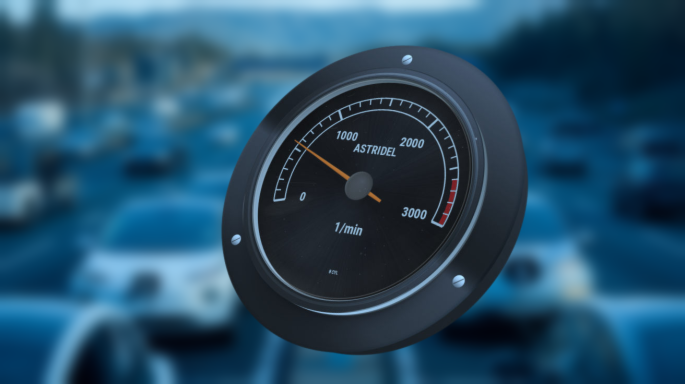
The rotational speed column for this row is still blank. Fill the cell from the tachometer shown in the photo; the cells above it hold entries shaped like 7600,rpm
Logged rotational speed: 550,rpm
